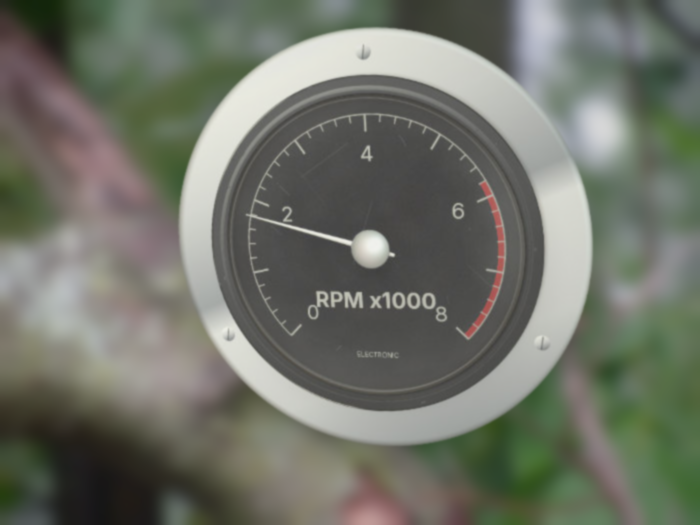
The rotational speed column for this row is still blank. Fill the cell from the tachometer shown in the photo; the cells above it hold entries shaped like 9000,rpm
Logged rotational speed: 1800,rpm
